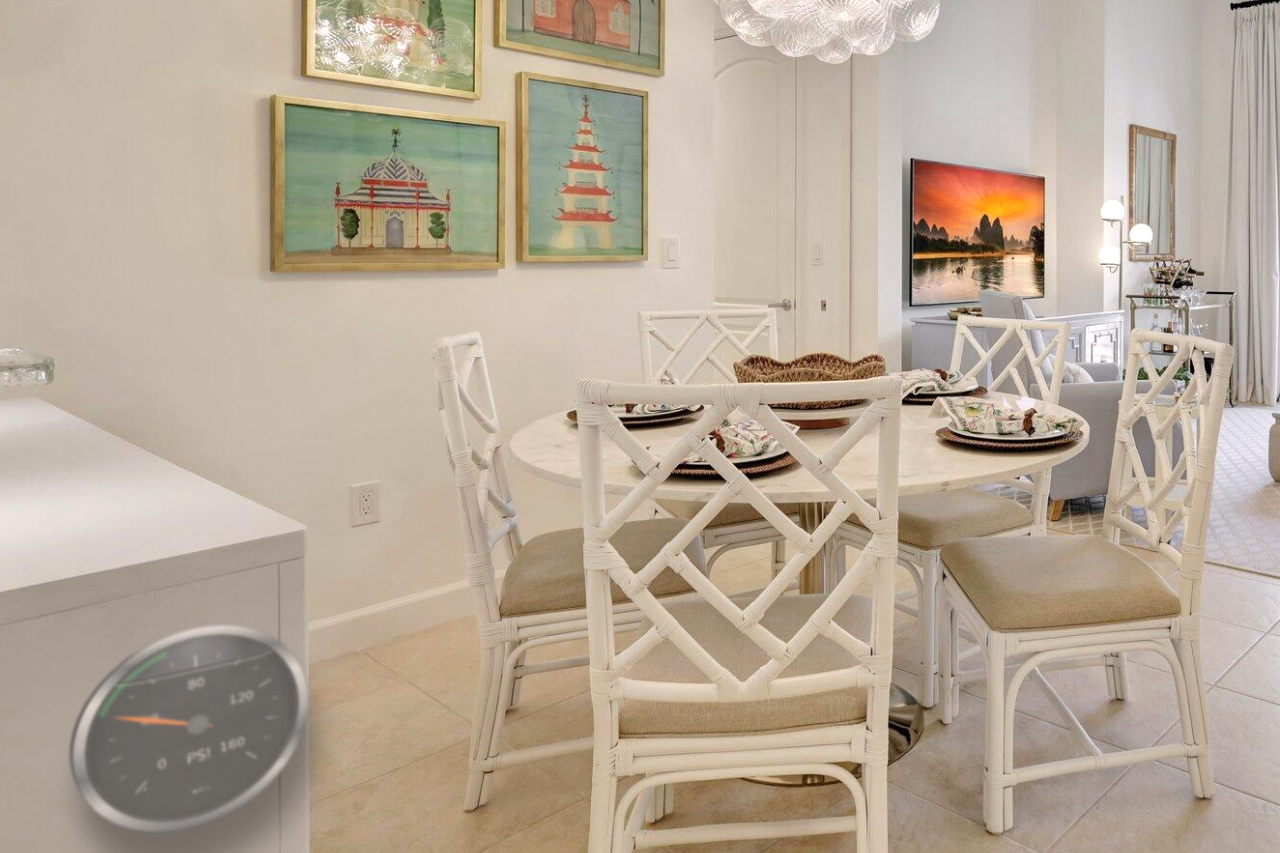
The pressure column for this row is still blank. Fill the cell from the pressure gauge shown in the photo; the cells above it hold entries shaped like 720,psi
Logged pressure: 40,psi
